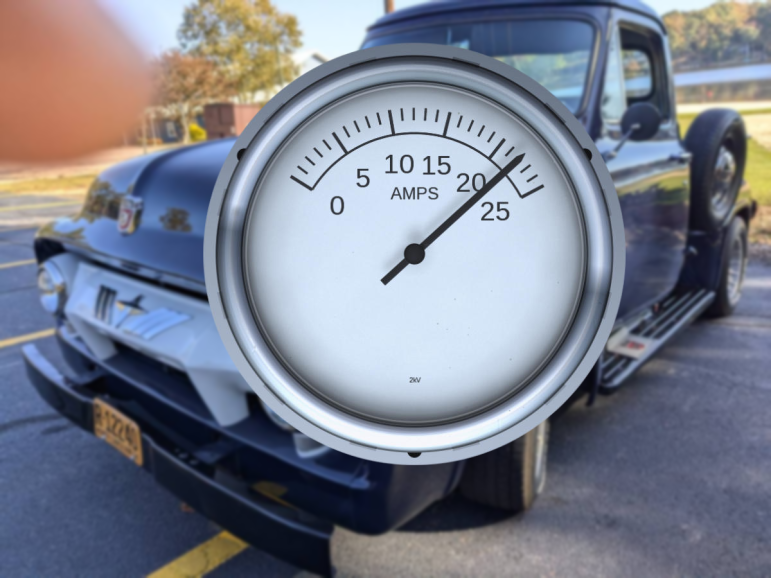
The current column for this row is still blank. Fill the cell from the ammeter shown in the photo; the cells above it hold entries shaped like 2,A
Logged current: 22,A
